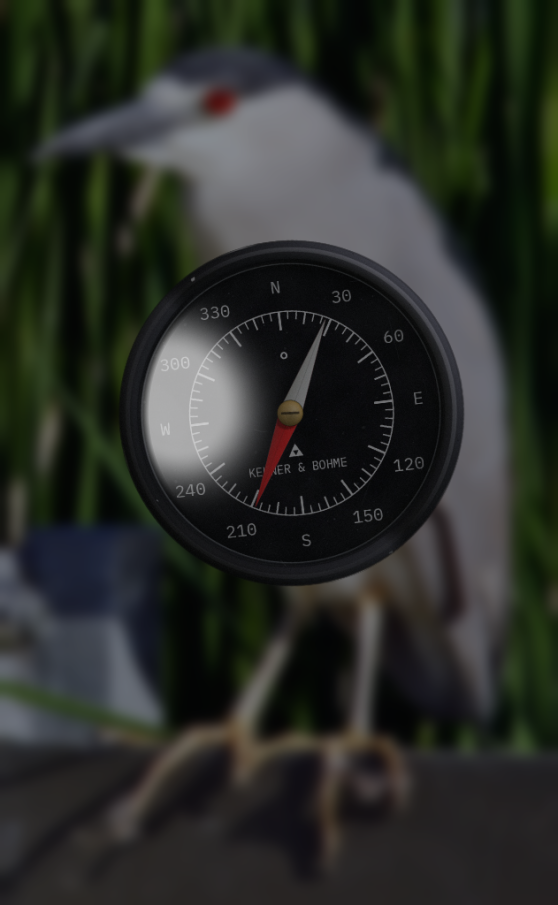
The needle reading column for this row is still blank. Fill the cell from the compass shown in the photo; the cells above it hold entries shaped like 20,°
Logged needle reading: 207.5,°
